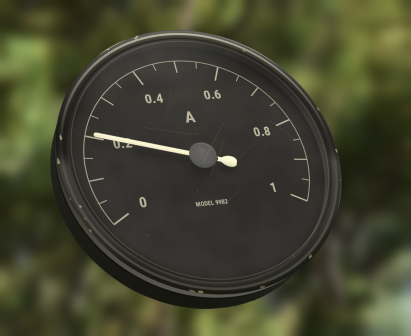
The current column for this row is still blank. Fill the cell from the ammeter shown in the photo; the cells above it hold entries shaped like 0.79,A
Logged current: 0.2,A
